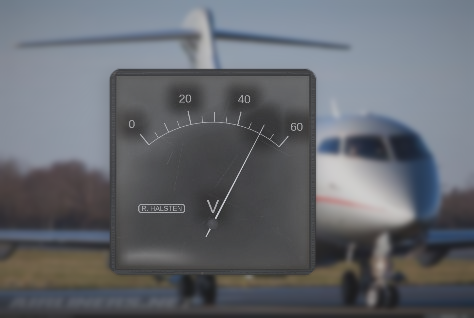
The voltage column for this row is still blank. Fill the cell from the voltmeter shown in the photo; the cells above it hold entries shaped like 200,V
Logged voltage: 50,V
